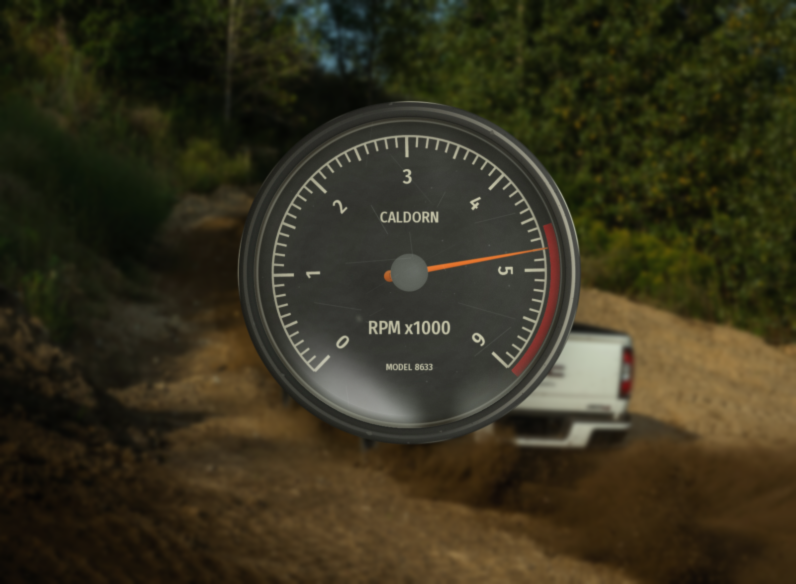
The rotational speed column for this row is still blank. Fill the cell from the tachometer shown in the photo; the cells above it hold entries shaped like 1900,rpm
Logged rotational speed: 4800,rpm
